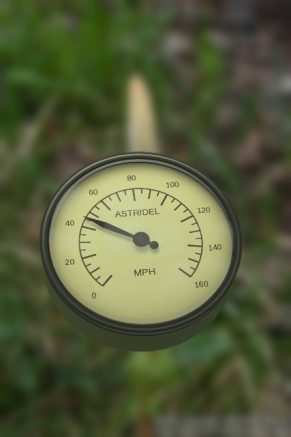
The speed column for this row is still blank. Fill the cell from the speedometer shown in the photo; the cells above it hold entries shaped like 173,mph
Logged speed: 45,mph
